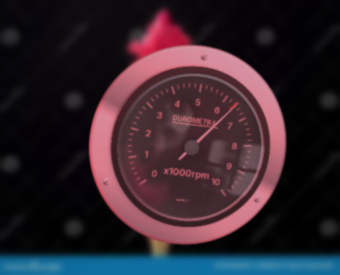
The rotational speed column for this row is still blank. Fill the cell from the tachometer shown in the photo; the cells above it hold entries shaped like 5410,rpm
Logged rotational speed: 6400,rpm
